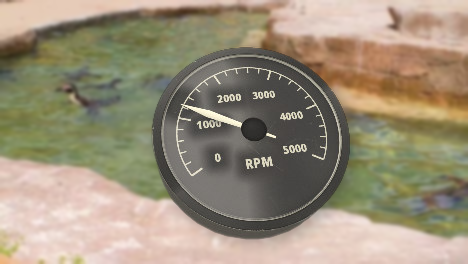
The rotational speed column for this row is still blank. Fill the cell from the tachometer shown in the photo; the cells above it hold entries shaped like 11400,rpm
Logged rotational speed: 1200,rpm
